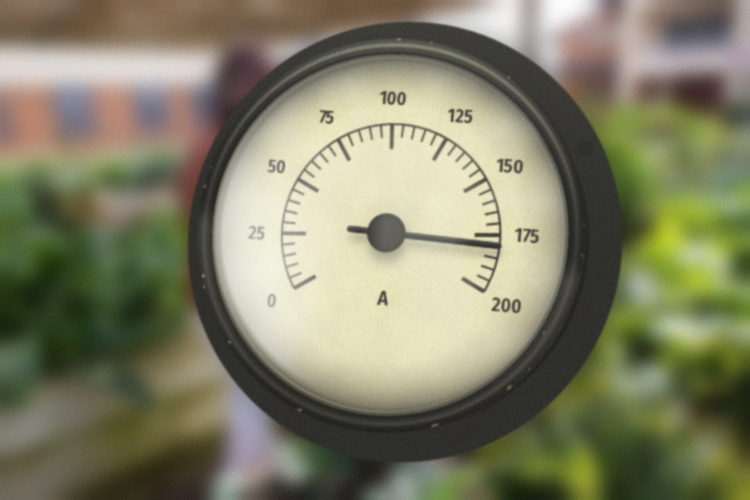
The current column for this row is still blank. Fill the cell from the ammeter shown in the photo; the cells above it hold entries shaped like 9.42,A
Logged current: 180,A
